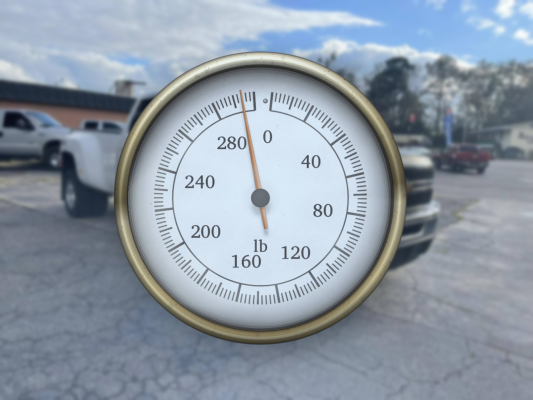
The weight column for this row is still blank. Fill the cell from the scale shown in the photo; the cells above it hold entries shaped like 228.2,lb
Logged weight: 294,lb
